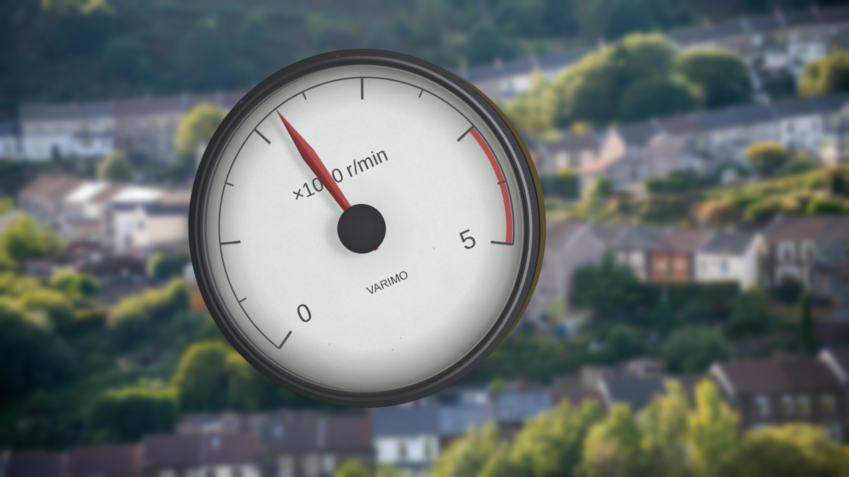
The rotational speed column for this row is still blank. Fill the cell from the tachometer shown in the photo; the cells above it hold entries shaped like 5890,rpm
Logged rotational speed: 2250,rpm
